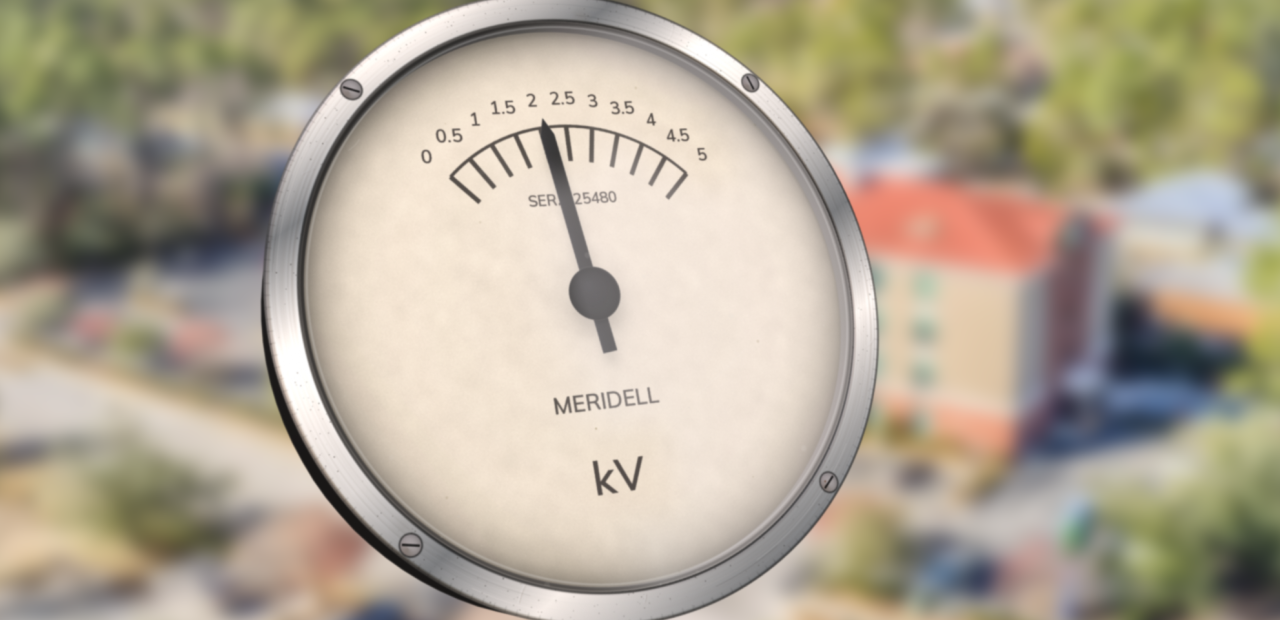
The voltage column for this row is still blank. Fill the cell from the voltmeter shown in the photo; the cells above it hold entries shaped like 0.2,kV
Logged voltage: 2,kV
